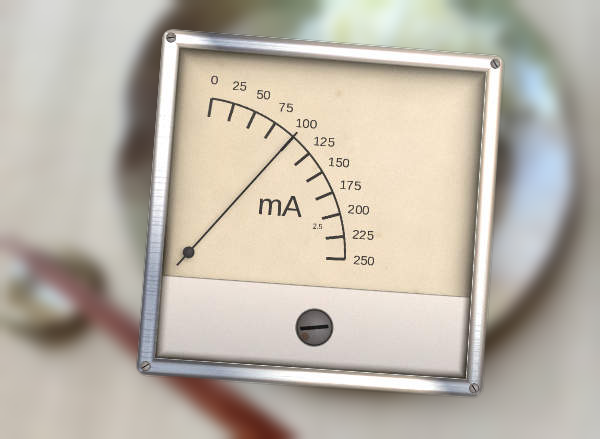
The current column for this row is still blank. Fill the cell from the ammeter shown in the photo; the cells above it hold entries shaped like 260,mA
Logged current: 100,mA
